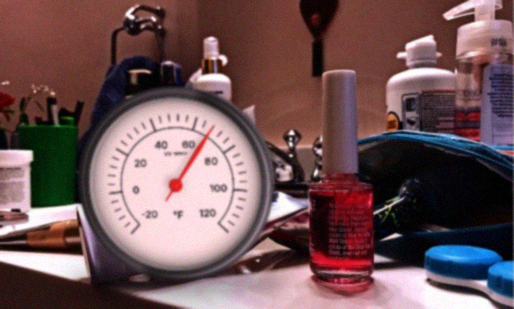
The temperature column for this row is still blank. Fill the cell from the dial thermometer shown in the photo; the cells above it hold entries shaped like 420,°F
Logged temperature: 68,°F
